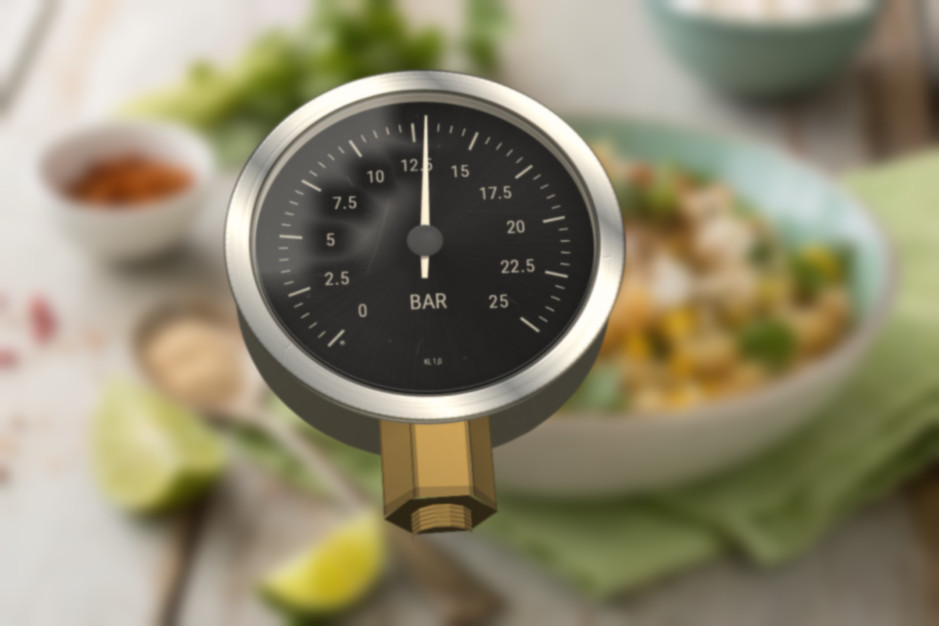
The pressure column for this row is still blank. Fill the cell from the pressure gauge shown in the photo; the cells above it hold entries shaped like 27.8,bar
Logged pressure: 13,bar
